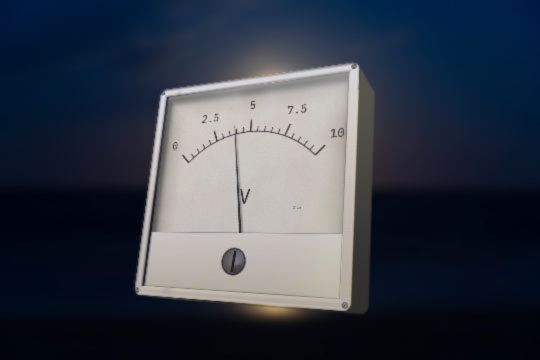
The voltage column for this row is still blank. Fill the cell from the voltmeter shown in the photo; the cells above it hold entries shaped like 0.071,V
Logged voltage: 4,V
